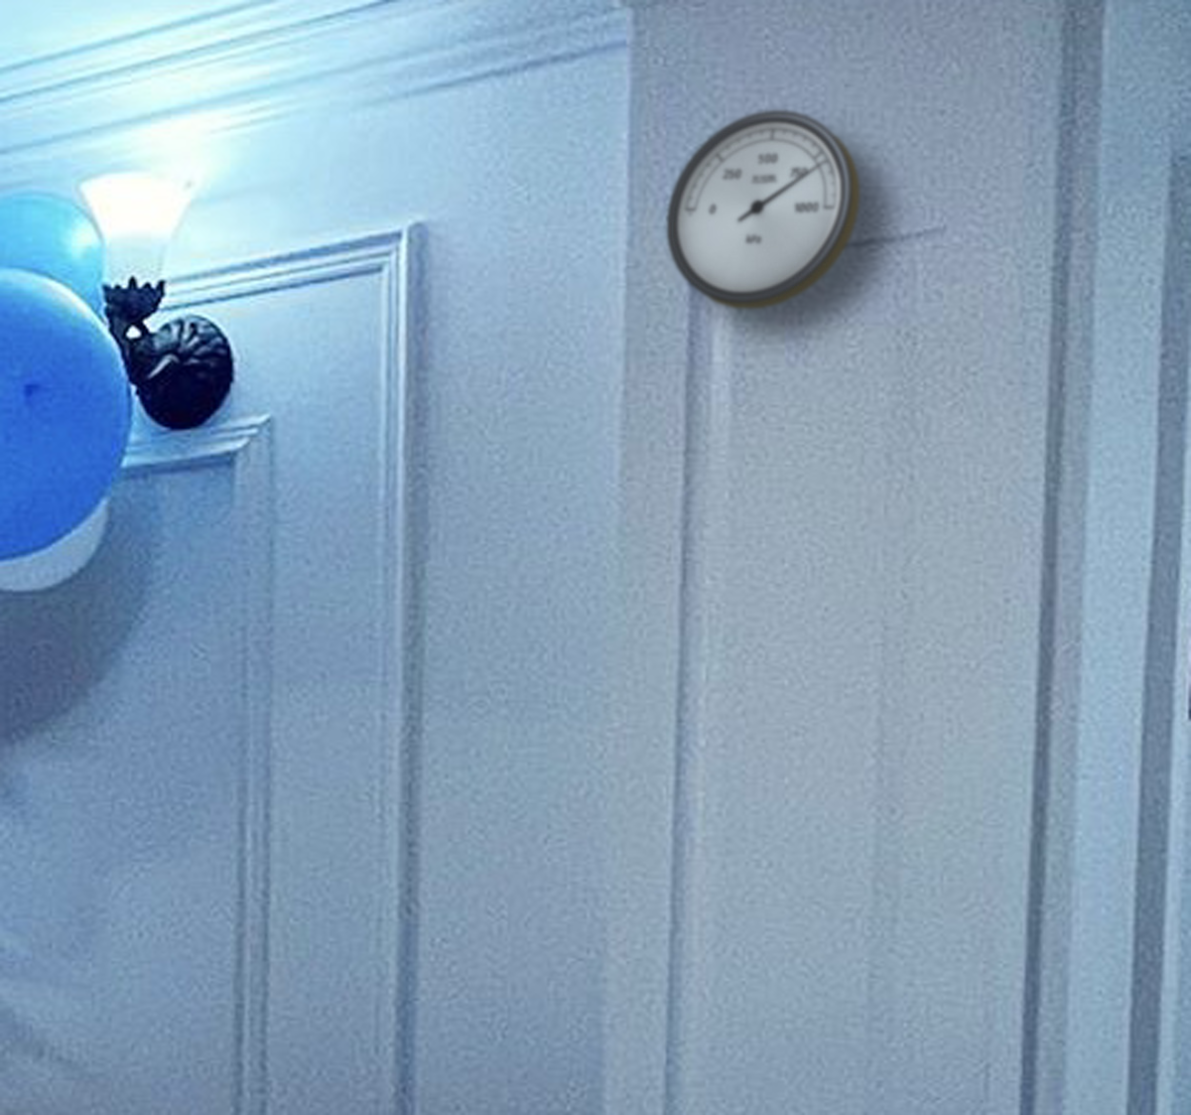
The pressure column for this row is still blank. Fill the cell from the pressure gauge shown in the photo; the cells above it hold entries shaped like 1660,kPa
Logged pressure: 800,kPa
